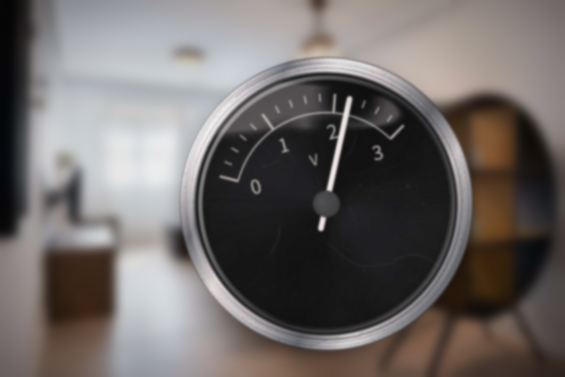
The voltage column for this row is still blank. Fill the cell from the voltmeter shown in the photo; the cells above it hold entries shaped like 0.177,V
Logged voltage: 2.2,V
